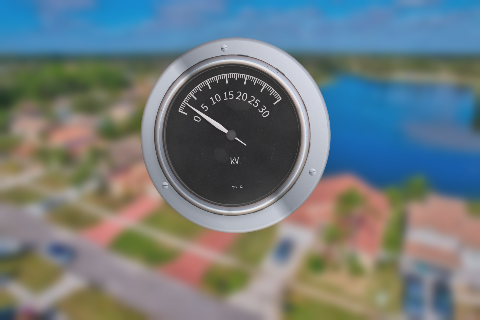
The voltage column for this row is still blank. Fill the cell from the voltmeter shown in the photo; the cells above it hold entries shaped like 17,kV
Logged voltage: 2.5,kV
